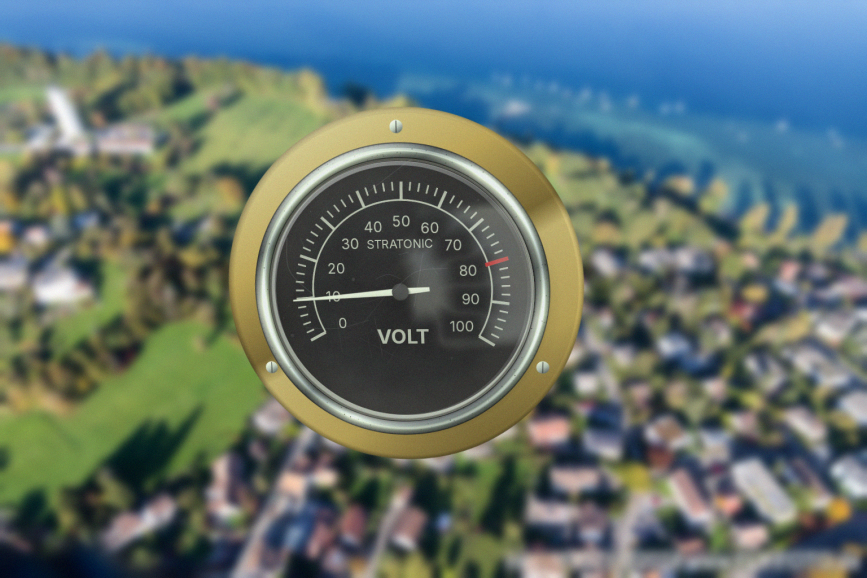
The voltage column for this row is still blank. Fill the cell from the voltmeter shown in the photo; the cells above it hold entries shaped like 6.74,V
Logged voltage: 10,V
